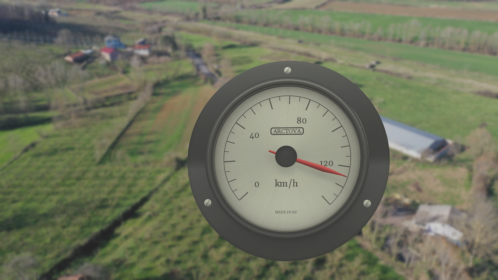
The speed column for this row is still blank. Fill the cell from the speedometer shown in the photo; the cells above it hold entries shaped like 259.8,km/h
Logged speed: 125,km/h
